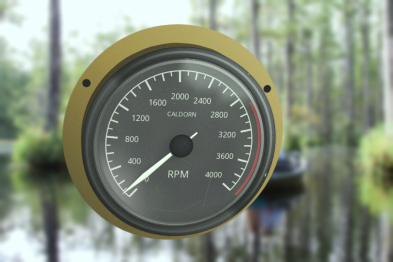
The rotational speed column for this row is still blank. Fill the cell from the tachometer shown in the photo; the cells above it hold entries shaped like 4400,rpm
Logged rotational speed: 100,rpm
